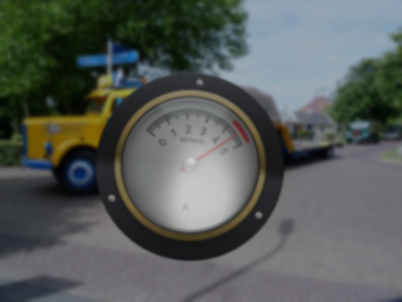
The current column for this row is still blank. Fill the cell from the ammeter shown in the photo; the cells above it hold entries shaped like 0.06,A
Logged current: 4.5,A
